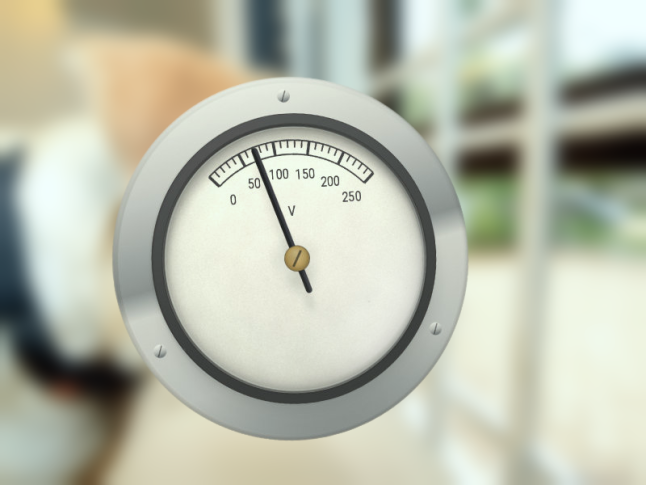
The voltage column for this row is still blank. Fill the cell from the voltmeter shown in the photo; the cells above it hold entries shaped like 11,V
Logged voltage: 70,V
